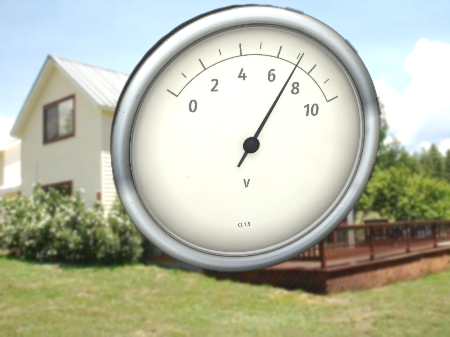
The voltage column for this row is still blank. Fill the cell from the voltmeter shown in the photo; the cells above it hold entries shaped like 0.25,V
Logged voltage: 7,V
